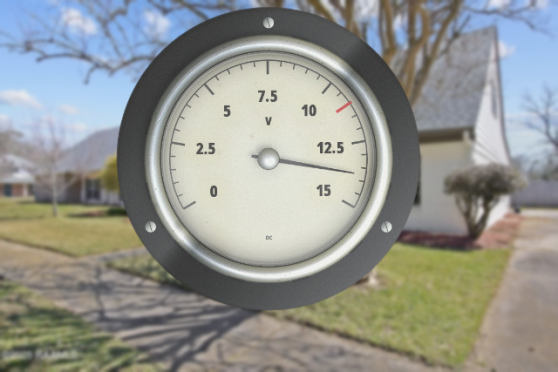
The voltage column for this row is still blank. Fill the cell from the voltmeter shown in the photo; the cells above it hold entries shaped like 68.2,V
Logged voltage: 13.75,V
